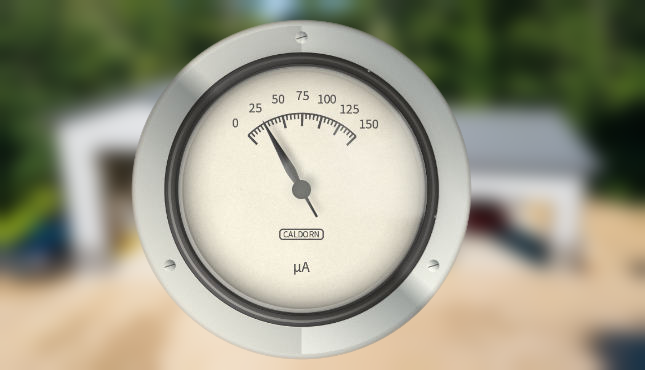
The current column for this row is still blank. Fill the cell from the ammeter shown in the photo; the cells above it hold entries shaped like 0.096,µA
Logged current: 25,µA
